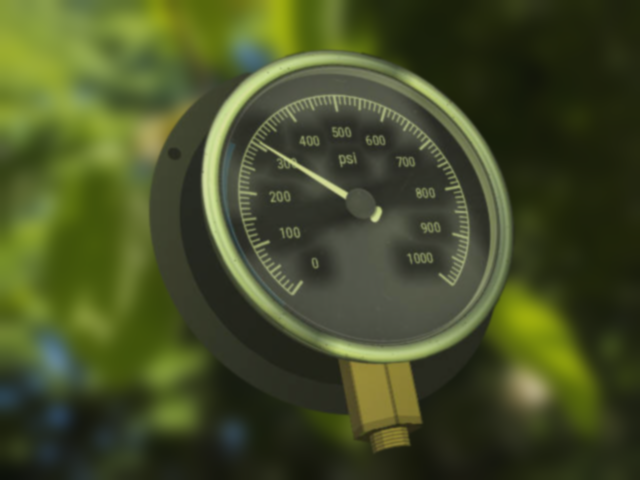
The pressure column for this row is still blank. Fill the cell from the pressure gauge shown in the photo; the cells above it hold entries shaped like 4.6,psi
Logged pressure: 300,psi
